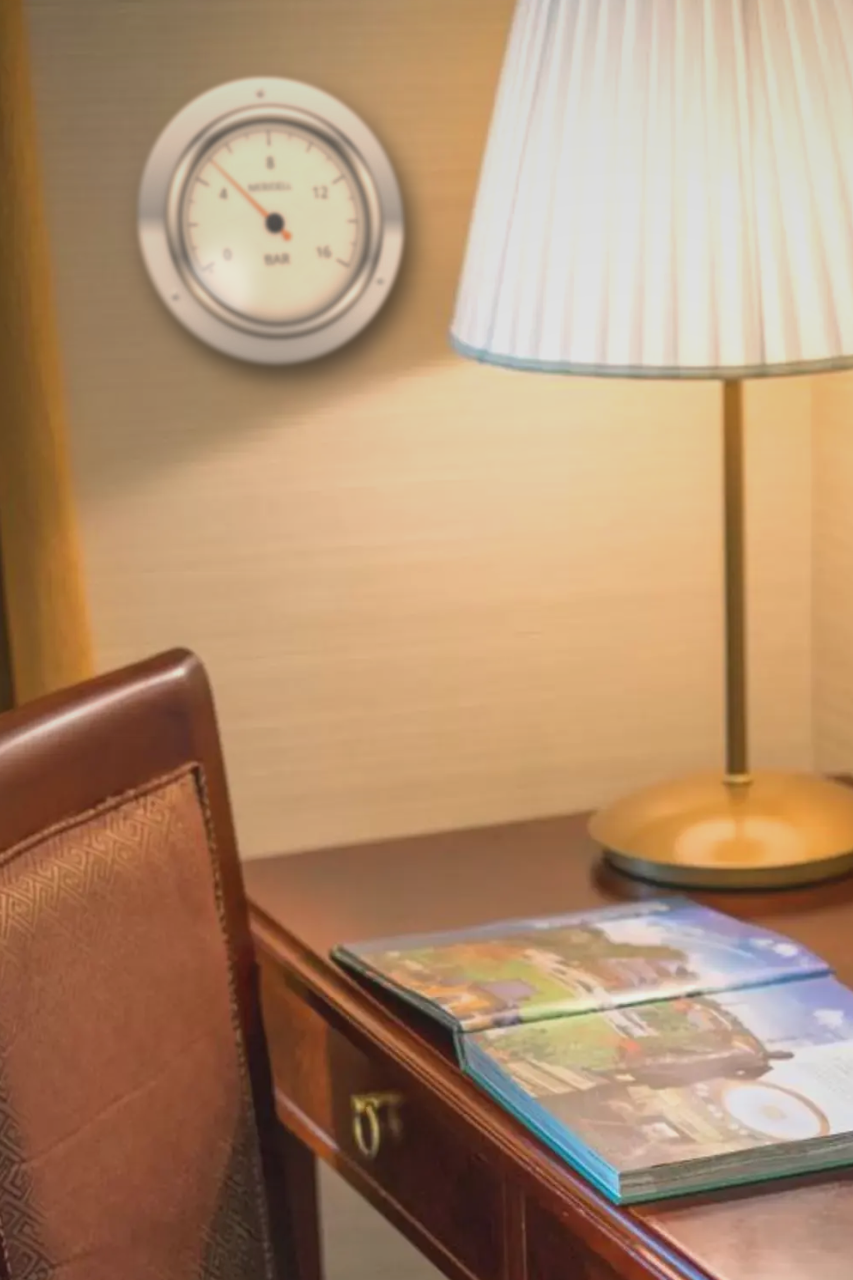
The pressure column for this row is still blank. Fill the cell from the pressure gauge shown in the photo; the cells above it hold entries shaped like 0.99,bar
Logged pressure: 5,bar
